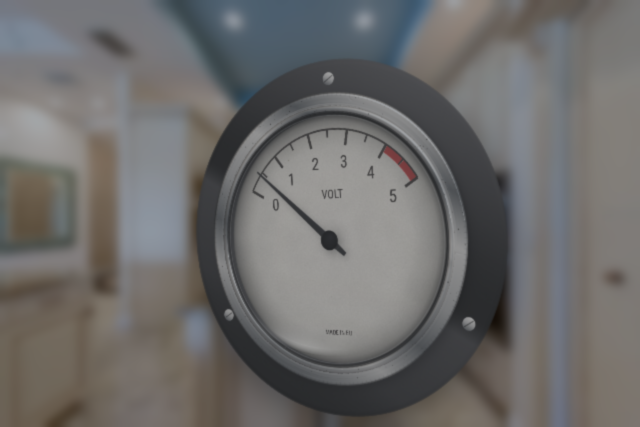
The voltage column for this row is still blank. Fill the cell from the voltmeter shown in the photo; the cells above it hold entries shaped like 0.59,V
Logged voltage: 0.5,V
